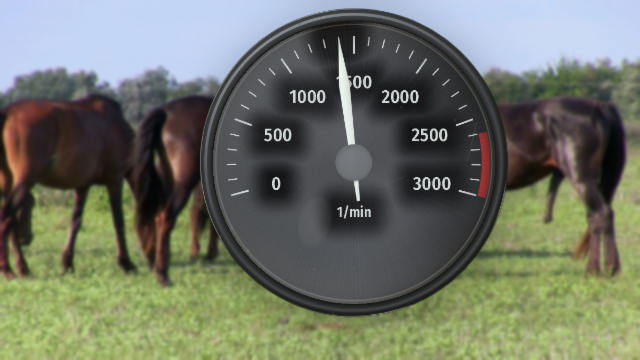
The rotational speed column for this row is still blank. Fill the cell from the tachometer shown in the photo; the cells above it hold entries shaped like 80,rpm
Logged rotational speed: 1400,rpm
